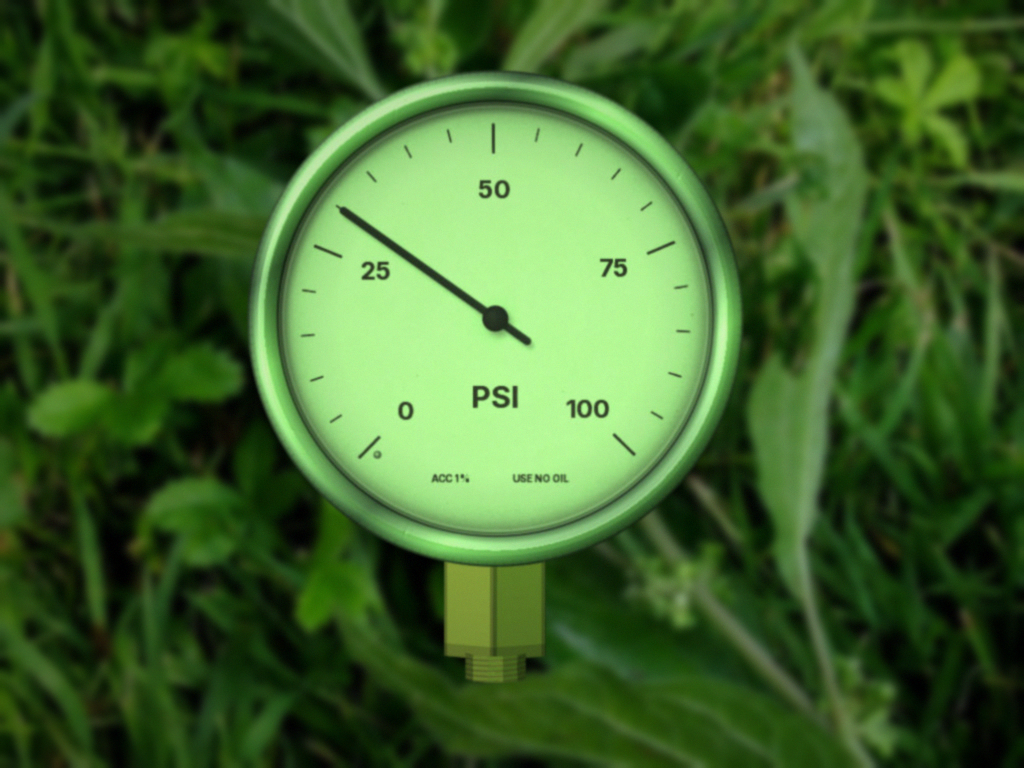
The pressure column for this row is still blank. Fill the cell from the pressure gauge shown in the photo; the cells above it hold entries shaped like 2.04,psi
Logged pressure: 30,psi
